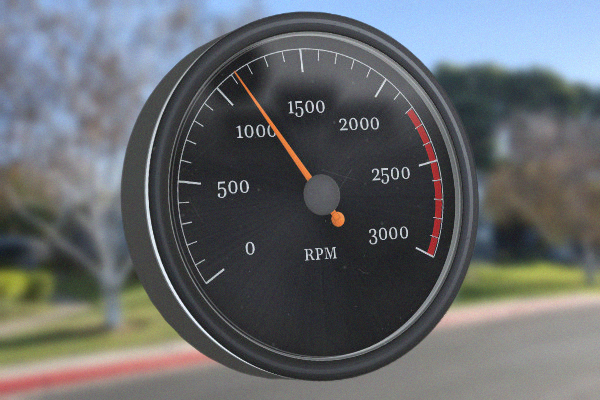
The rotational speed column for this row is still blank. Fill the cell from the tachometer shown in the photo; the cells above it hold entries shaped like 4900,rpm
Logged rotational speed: 1100,rpm
